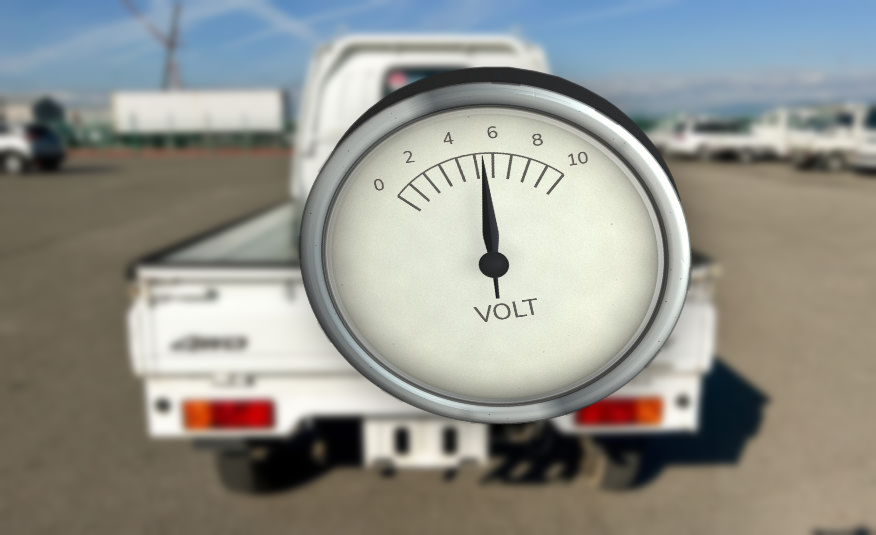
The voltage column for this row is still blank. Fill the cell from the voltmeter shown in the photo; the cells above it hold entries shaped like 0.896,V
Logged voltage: 5.5,V
